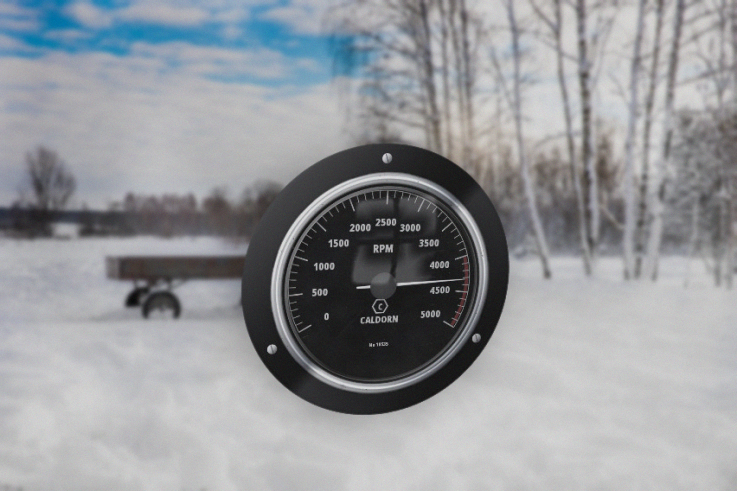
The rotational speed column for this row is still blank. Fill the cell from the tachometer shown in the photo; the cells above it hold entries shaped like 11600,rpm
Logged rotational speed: 4300,rpm
